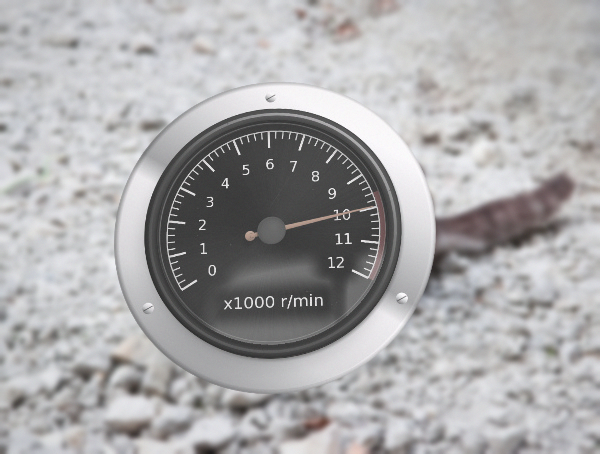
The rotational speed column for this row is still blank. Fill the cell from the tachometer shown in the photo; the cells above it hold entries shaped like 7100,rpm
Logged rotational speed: 10000,rpm
